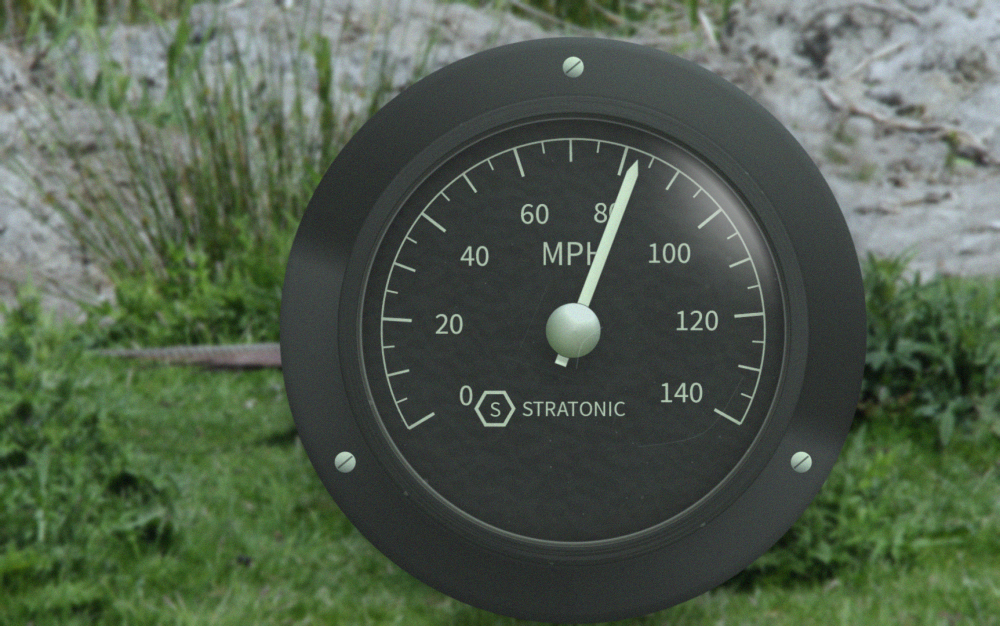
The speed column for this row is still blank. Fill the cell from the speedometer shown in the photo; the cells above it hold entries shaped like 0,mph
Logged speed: 82.5,mph
